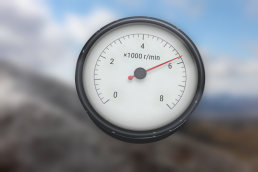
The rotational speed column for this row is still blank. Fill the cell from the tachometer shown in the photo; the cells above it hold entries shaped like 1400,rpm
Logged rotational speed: 5800,rpm
